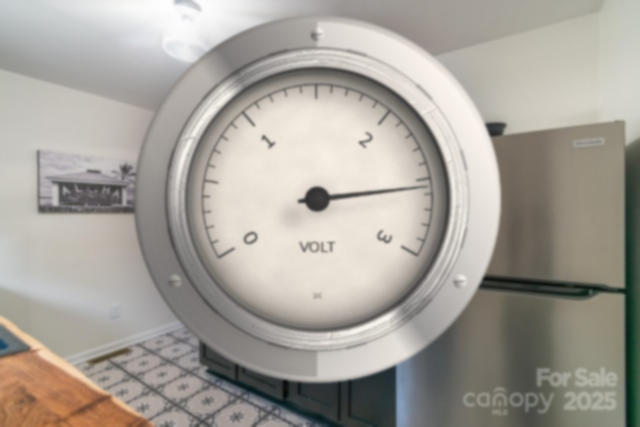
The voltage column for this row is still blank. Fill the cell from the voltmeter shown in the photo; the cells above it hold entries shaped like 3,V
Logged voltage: 2.55,V
